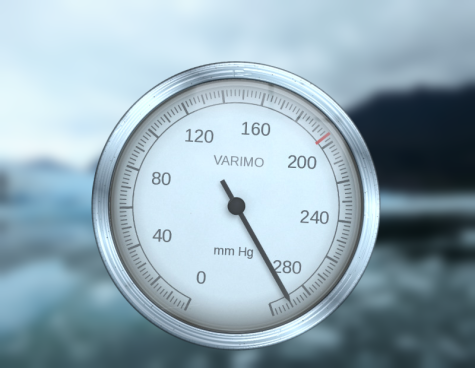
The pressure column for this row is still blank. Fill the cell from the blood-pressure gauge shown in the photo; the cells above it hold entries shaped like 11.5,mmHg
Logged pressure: 290,mmHg
